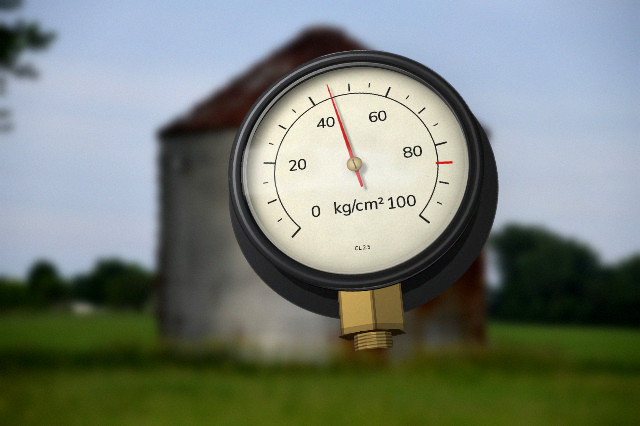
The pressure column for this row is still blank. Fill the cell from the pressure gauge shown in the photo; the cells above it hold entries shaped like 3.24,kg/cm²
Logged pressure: 45,kg/cm²
